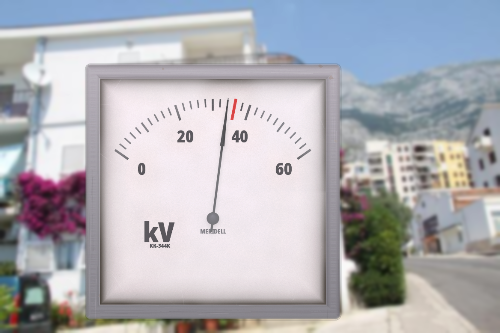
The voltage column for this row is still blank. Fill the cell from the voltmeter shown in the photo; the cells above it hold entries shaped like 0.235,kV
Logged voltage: 34,kV
